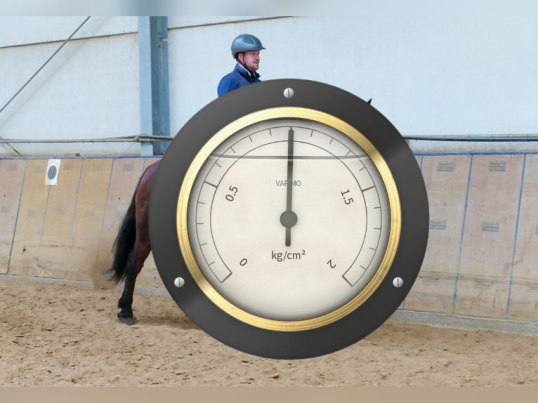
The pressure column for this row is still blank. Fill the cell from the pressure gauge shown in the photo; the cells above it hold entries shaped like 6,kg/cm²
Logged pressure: 1,kg/cm²
